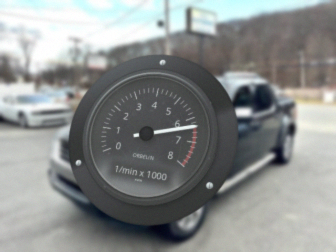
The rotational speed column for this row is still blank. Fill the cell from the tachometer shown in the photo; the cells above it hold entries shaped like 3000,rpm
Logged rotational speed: 6400,rpm
